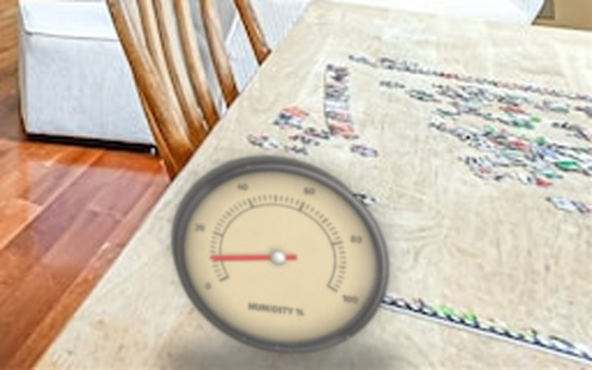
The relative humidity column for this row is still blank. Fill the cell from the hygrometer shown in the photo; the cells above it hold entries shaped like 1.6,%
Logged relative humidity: 10,%
